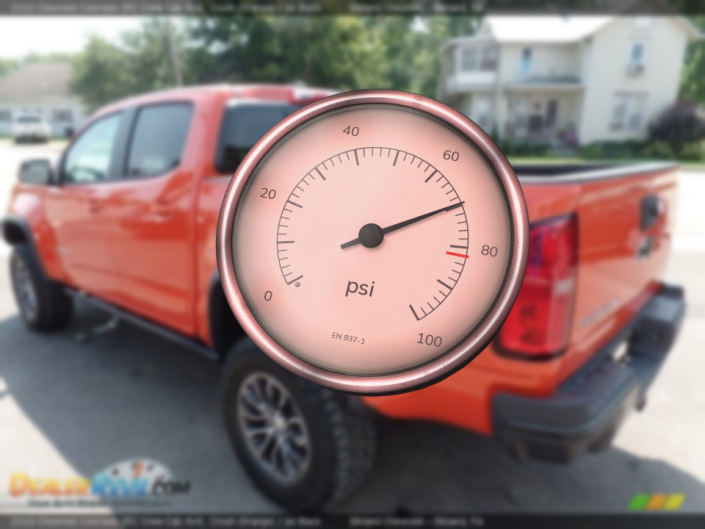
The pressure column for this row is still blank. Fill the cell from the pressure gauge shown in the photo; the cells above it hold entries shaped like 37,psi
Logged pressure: 70,psi
